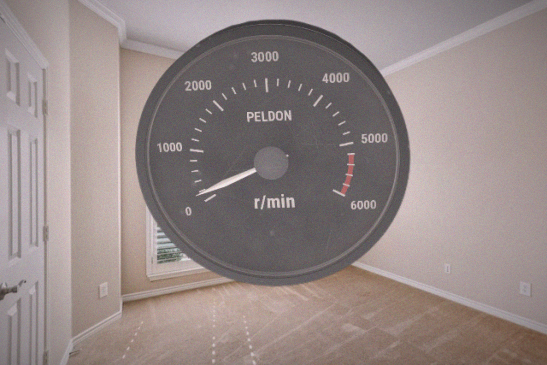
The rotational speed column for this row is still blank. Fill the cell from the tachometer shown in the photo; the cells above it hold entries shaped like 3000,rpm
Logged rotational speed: 200,rpm
